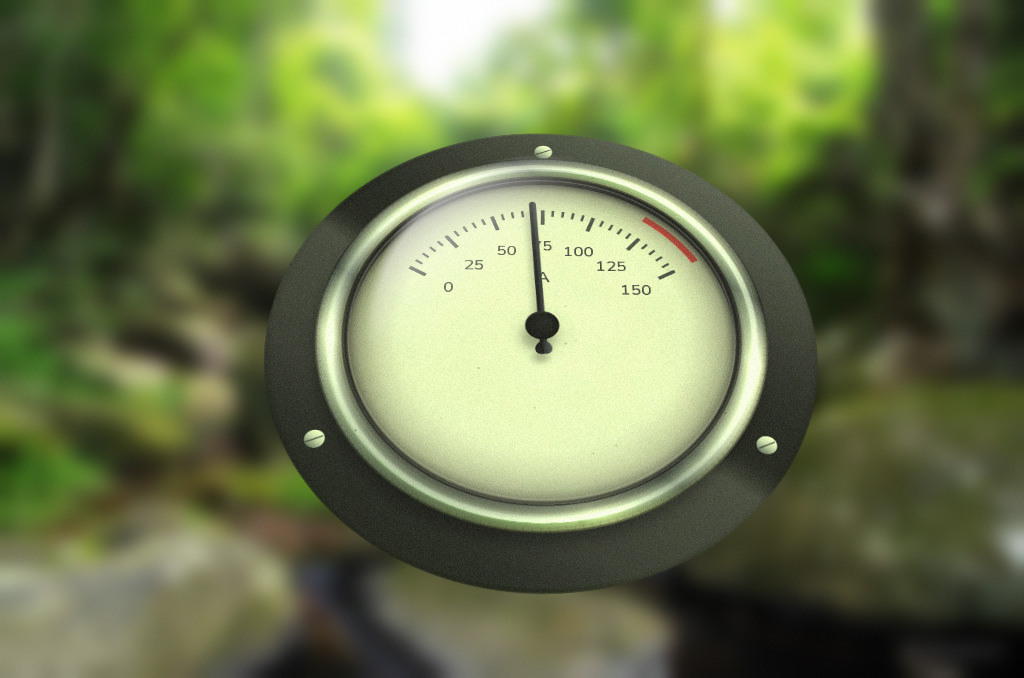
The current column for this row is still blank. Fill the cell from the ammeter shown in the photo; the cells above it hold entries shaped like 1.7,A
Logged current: 70,A
